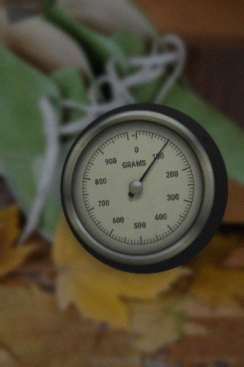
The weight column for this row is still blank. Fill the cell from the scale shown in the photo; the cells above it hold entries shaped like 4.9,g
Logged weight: 100,g
